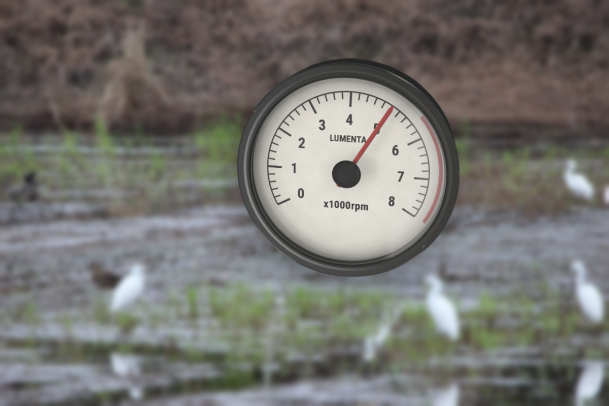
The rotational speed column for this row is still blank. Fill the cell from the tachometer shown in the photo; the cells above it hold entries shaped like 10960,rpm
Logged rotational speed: 5000,rpm
